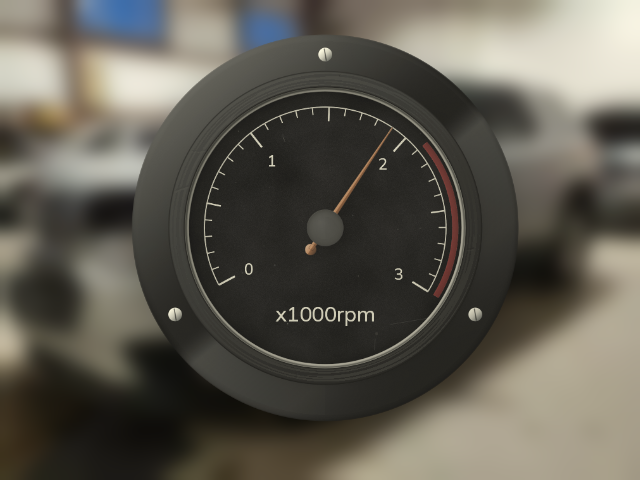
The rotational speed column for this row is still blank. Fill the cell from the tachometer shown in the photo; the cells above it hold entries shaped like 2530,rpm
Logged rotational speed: 1900,rpm
